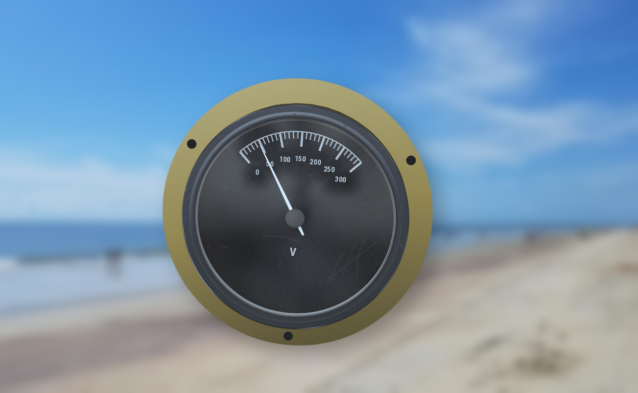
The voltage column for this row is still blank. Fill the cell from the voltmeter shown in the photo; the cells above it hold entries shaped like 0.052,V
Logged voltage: 50,V
